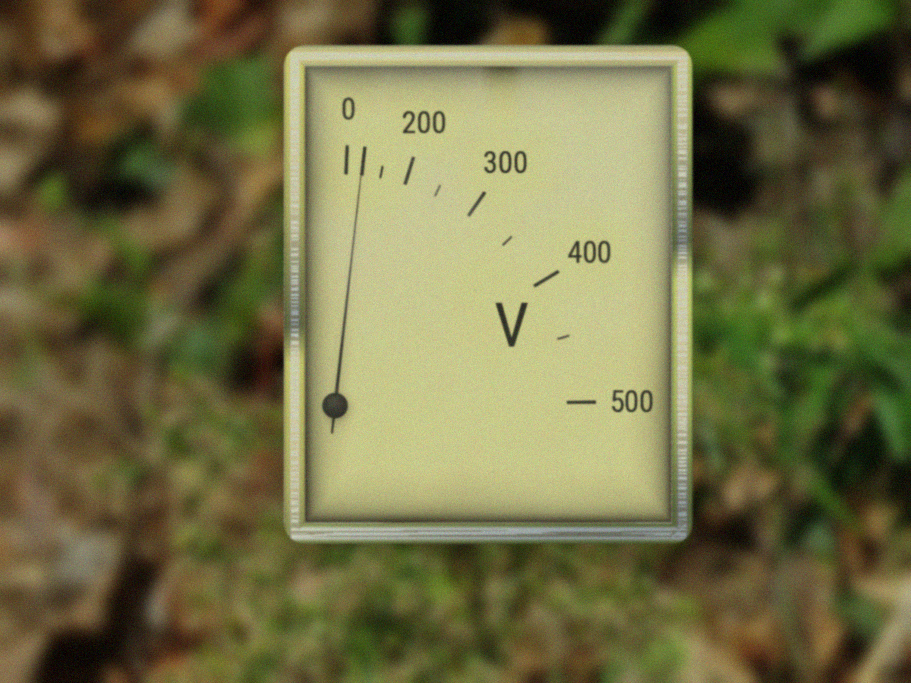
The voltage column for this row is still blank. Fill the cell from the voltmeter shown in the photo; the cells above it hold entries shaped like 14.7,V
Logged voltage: 100,V
